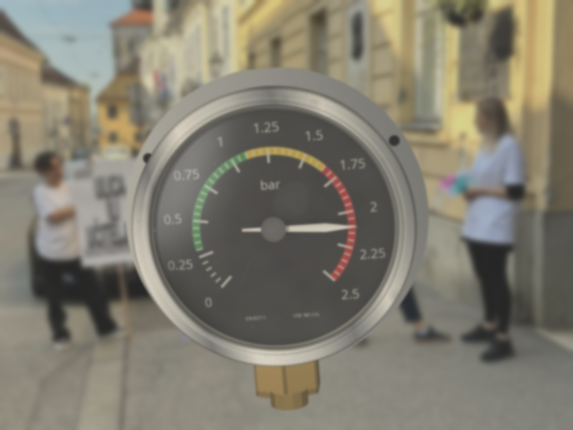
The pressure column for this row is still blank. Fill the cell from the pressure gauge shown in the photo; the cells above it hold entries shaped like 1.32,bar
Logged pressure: 2.1,bar
